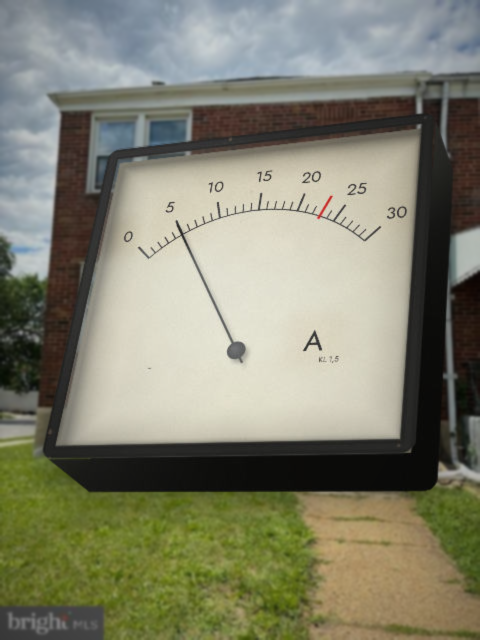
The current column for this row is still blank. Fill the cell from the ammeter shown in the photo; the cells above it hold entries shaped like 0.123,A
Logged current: 5,A
